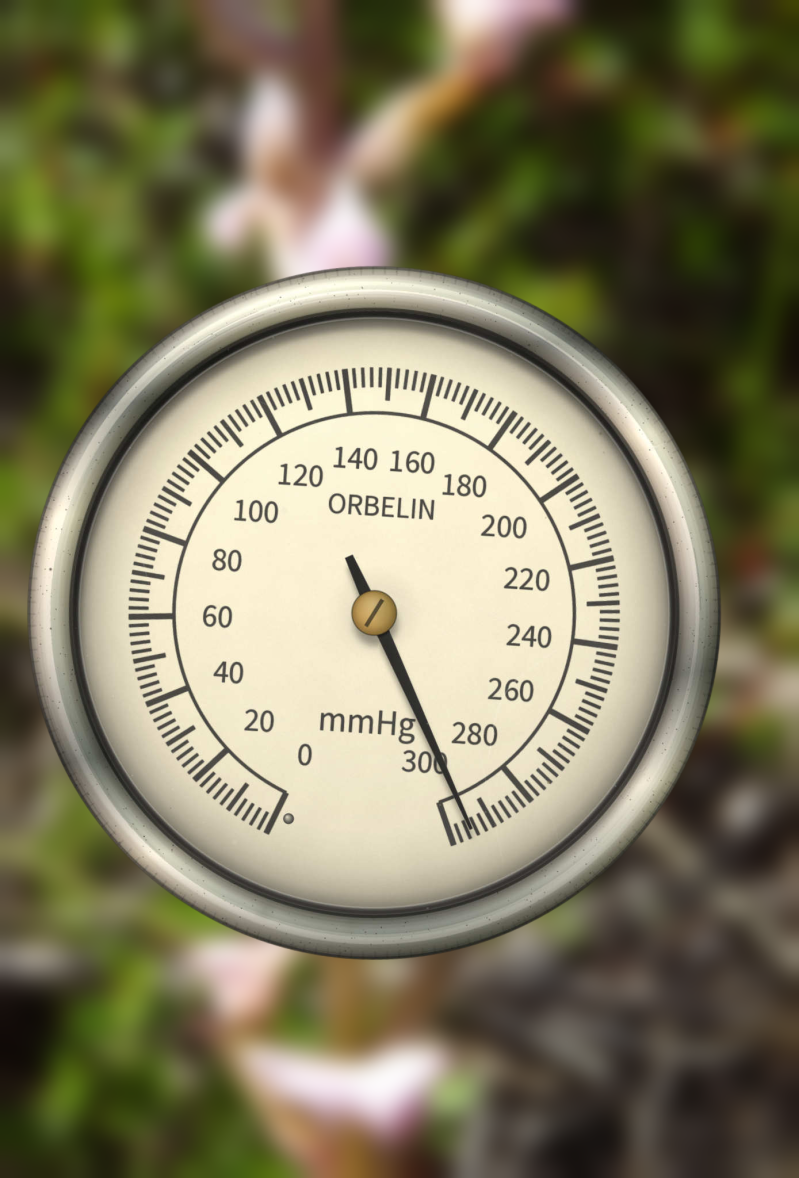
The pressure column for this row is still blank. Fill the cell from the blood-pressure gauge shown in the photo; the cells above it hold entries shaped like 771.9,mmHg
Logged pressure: 295,mmHg
